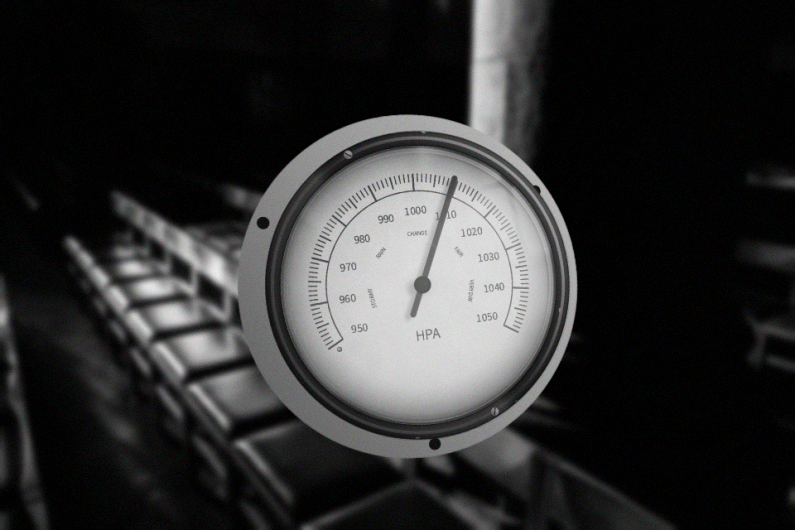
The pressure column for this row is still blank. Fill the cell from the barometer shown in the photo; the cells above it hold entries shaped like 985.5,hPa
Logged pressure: 1009,hPa
